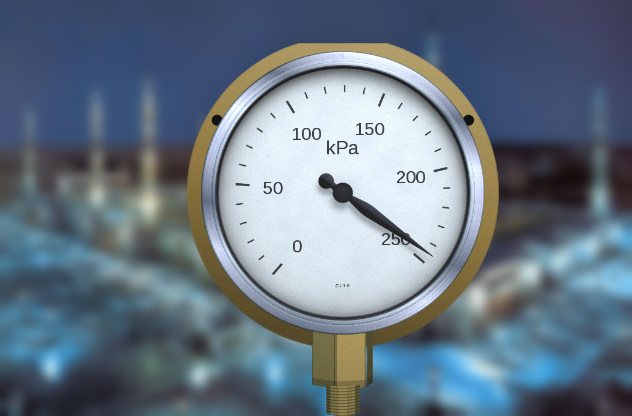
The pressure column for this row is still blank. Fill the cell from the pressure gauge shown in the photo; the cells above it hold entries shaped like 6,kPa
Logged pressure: 245,kPa
